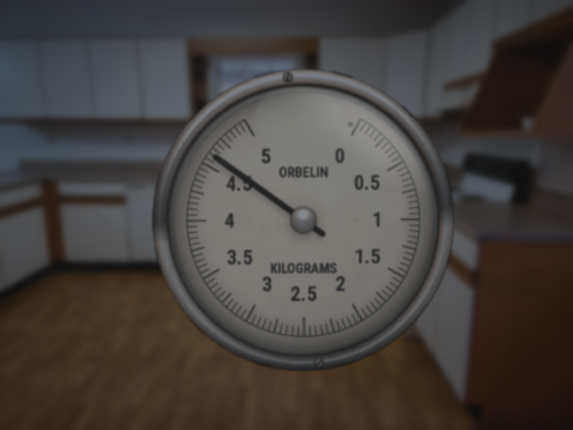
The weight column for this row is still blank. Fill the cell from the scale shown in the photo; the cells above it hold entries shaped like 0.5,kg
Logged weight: 4.6,kg
